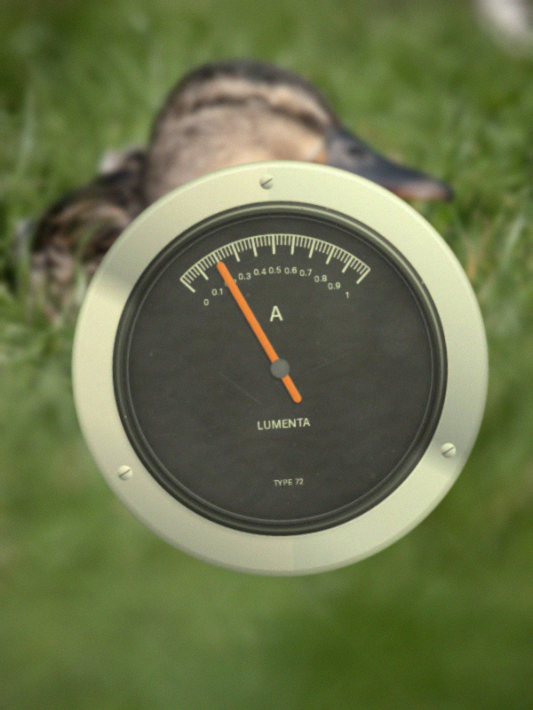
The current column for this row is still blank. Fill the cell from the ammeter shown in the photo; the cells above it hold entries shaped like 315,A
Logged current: 0.2,A
